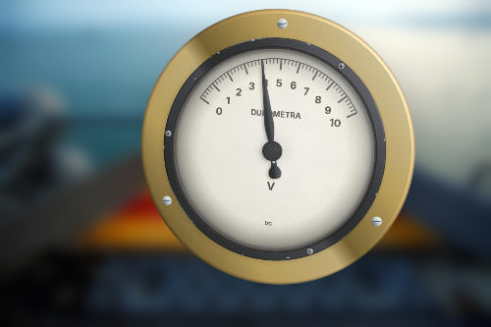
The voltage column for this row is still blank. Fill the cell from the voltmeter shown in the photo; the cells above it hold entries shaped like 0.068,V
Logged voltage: 4,V
